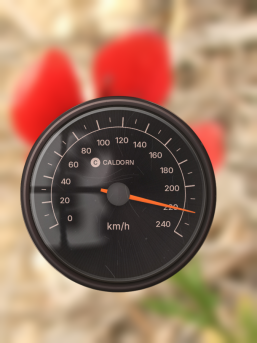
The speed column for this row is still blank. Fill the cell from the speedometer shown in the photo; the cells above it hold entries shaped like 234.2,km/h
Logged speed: 220,km/h
